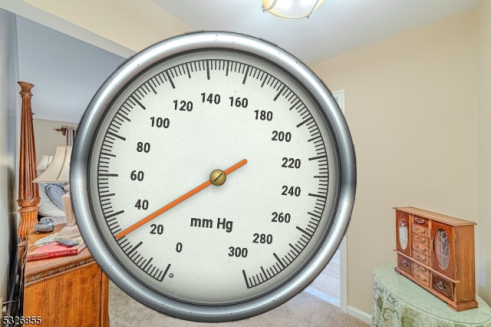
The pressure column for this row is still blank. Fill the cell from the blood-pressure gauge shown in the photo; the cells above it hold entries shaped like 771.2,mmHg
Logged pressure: 30,mmHg
